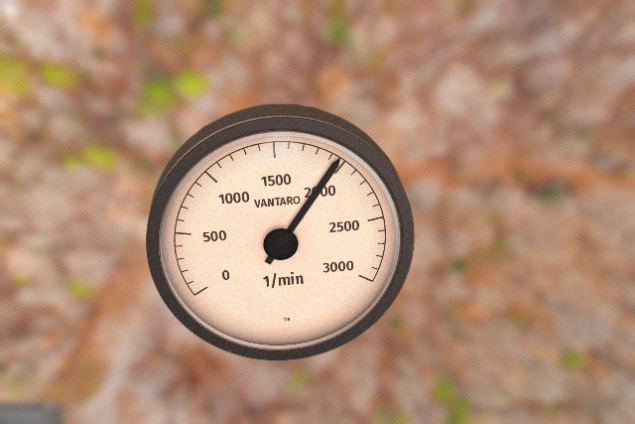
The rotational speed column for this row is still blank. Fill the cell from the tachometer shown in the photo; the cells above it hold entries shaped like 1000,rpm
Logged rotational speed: 1950,rpm
